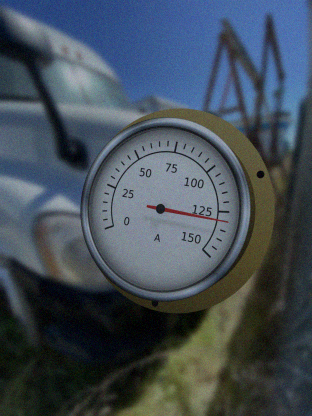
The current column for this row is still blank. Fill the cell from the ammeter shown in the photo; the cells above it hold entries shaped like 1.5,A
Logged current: 130,A
